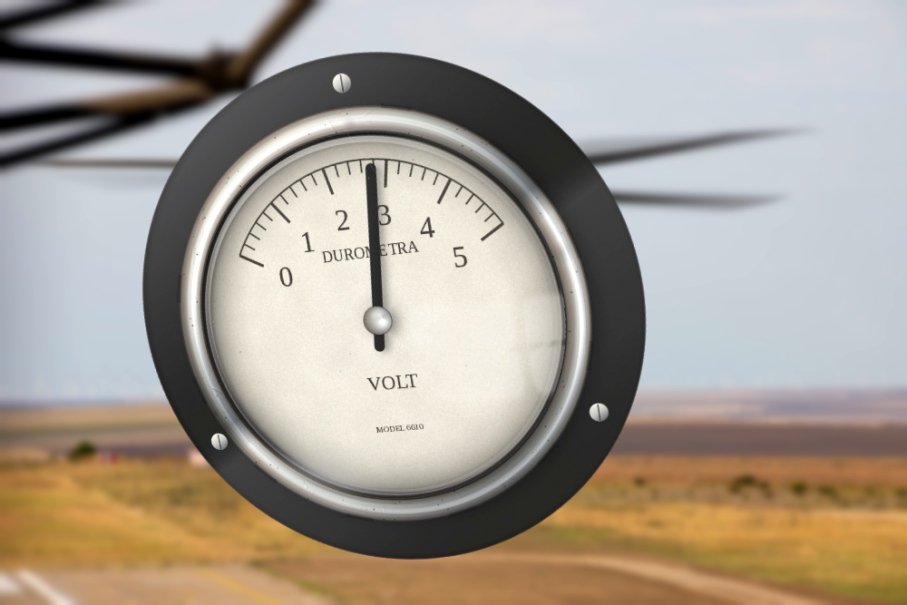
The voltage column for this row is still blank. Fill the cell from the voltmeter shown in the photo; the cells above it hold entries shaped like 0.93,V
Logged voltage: 2.8,V
